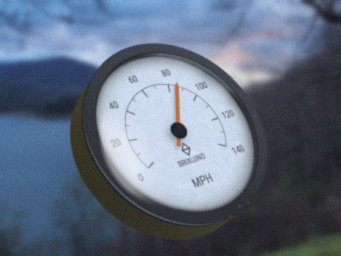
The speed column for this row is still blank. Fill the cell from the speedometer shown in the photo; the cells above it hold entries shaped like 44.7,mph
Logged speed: 85,mph
